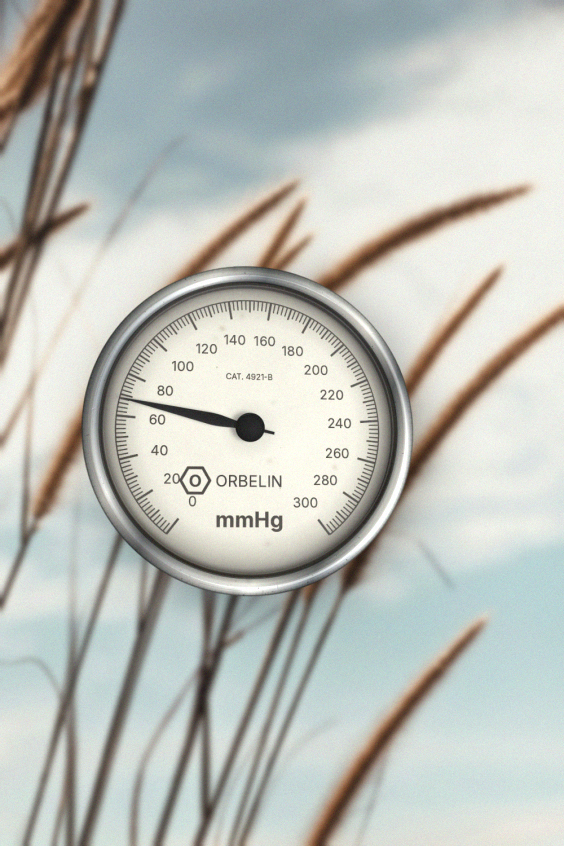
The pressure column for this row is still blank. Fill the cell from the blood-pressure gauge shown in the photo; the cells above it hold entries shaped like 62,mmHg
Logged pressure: 68,mmHg
